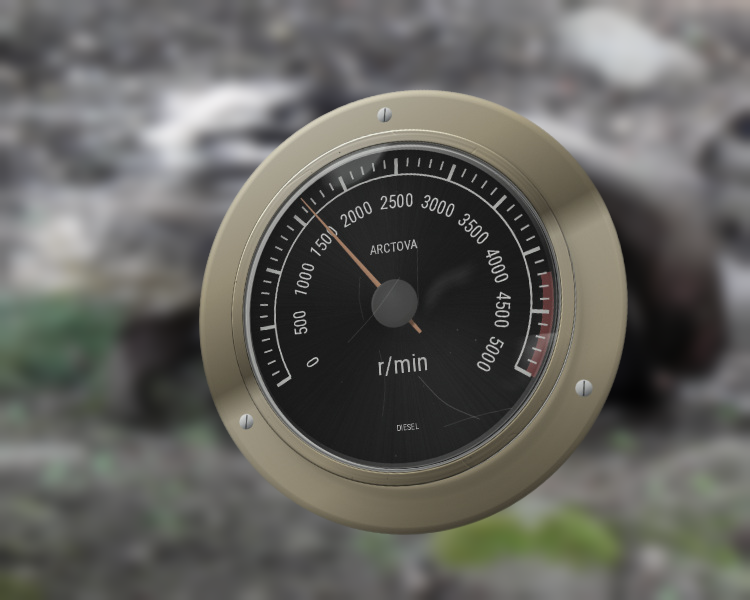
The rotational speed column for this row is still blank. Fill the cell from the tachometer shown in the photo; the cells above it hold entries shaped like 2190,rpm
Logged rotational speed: 1650,rpm
